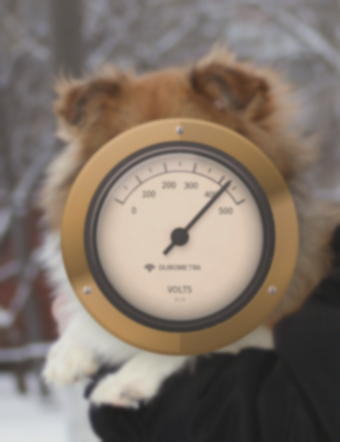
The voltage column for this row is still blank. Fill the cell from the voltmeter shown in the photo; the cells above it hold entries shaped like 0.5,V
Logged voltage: 425,V
